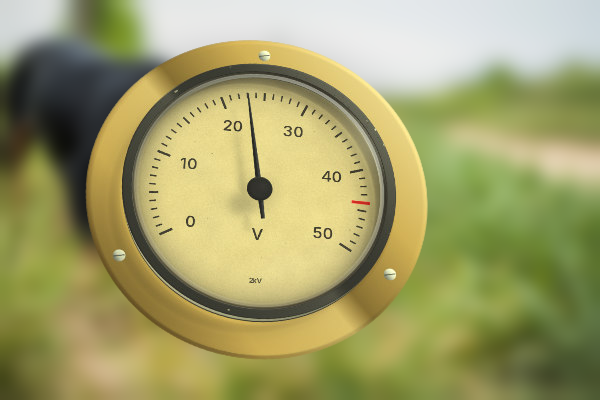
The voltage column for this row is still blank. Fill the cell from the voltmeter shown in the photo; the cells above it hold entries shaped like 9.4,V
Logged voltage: 23,V
